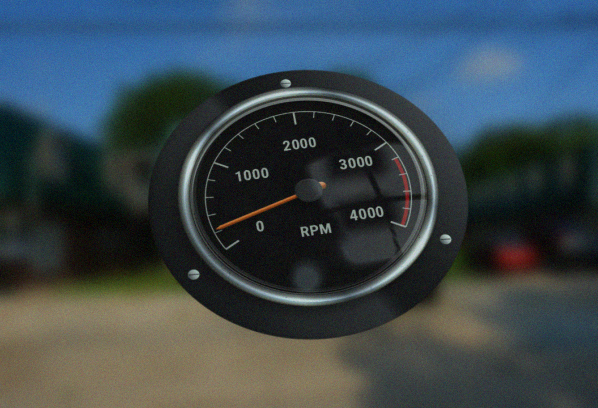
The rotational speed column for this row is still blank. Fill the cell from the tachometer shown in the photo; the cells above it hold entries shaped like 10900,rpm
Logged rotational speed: 200,rpm
